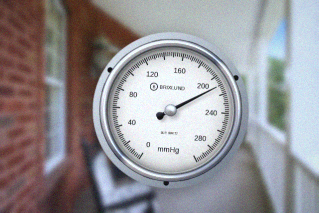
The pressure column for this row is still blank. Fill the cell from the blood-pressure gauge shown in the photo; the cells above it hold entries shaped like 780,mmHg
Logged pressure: 210,mmHg
